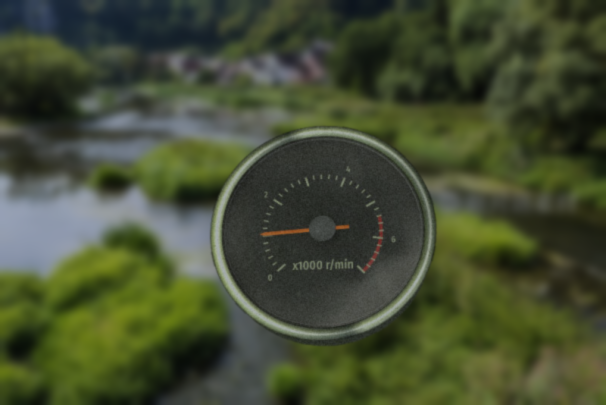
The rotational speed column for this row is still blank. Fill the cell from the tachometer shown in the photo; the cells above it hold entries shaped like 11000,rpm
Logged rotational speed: 1000,rpm
